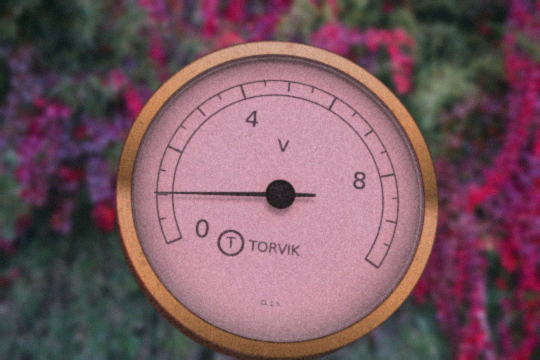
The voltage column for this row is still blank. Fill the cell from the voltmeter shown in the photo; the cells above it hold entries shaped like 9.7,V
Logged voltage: 1,V
